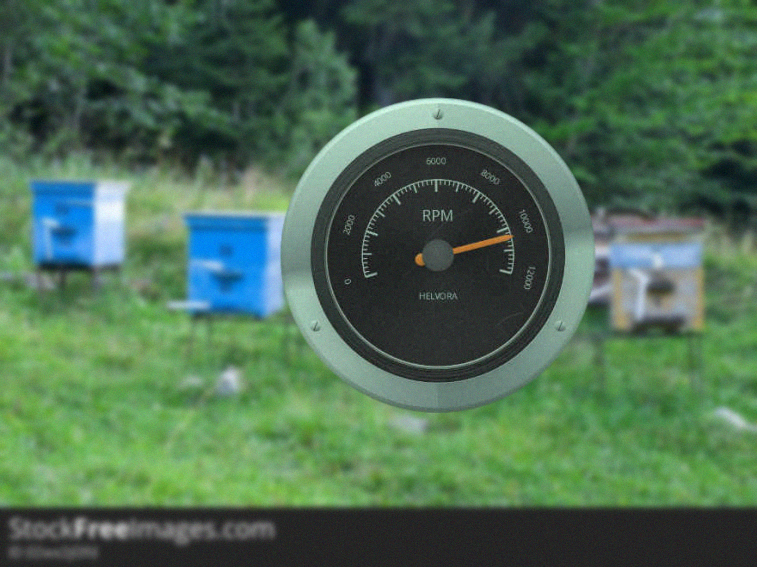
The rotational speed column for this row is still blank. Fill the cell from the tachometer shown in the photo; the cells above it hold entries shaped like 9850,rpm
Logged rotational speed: 10400,rpm
